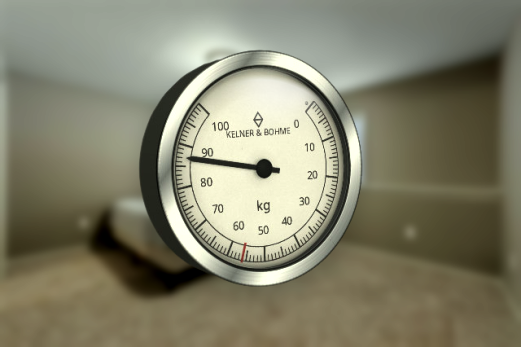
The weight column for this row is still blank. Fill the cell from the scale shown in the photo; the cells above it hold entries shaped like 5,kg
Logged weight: 87,kg
